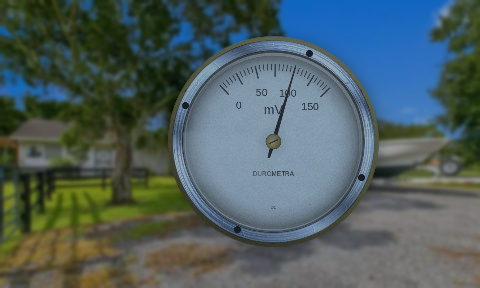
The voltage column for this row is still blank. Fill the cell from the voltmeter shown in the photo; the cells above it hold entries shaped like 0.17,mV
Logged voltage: 100,mV
